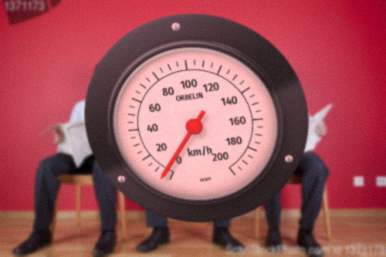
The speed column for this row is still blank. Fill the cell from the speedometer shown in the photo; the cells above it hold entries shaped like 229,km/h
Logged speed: 5,km/h
